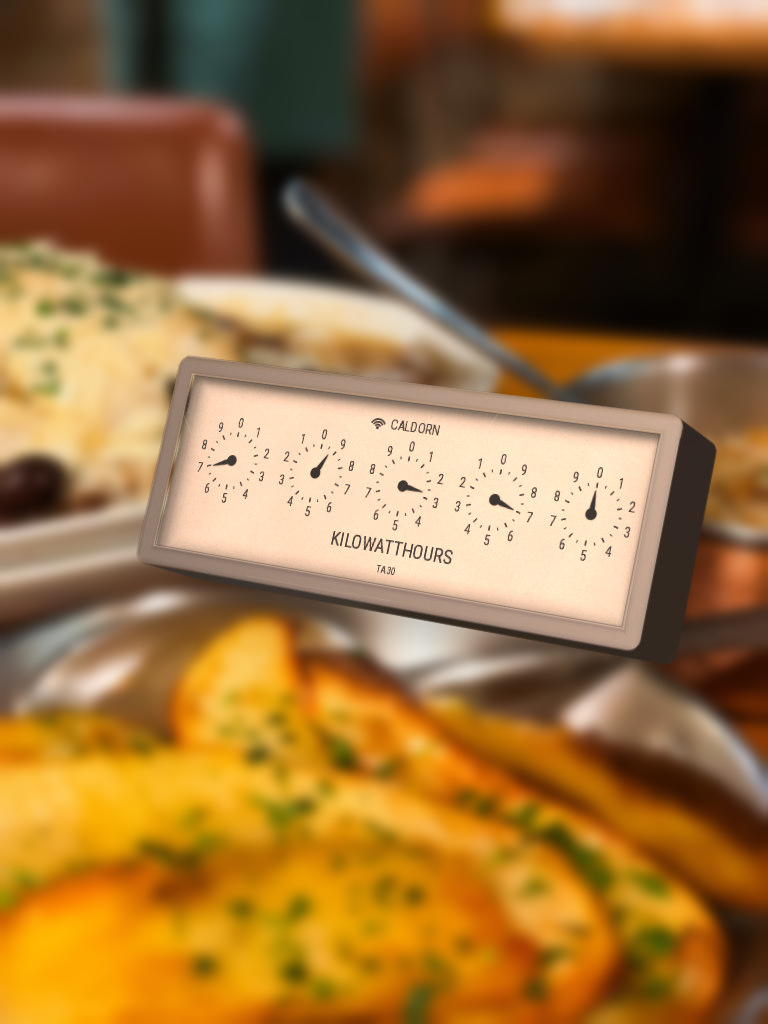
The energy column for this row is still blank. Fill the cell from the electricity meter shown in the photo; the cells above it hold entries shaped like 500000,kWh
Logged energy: 69270,kWh
